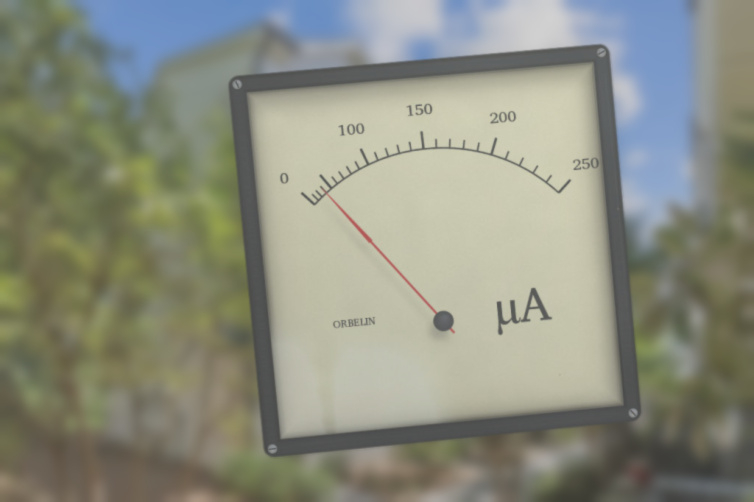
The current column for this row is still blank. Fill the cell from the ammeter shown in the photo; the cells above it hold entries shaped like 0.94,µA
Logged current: 40,µA
